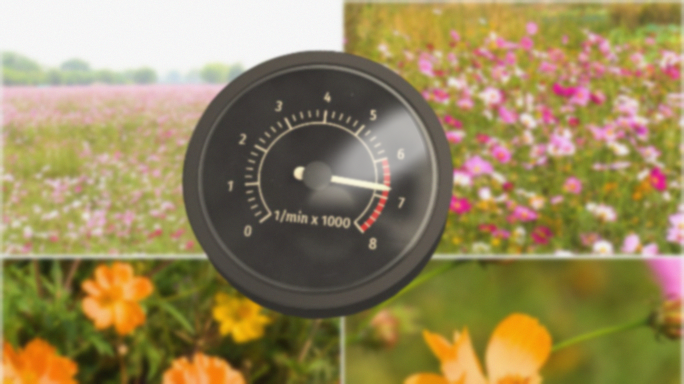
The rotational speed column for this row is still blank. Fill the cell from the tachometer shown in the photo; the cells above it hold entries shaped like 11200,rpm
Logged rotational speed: 6800,rpm
